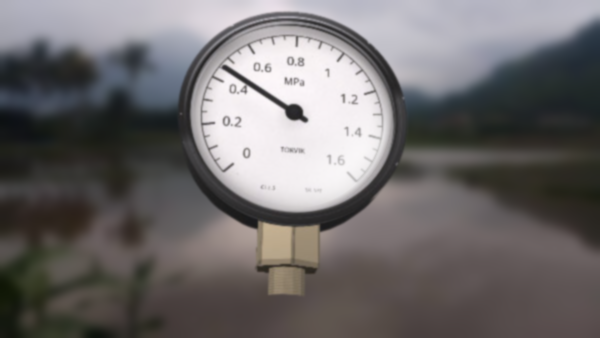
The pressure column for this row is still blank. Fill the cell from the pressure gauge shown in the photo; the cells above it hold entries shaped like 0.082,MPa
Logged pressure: 0.45,MPa
